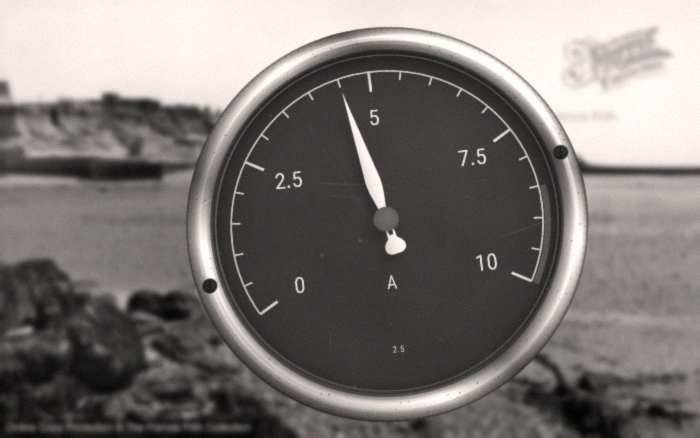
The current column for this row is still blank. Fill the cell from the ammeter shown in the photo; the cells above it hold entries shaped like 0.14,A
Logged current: 4.5,A
